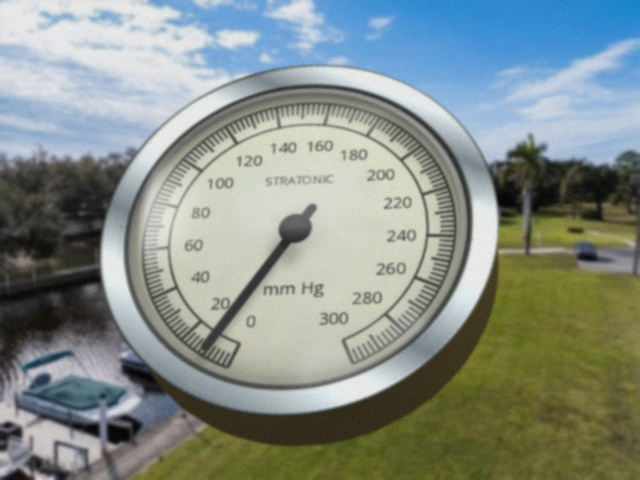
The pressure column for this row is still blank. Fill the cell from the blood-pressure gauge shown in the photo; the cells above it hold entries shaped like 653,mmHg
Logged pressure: 10,mmHg
